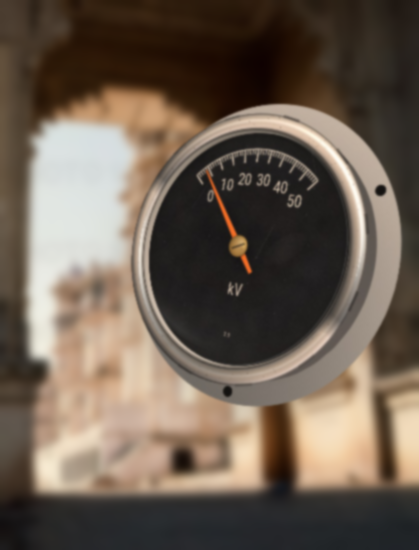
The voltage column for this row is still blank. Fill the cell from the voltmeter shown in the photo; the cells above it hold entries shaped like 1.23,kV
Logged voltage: 5,kV
